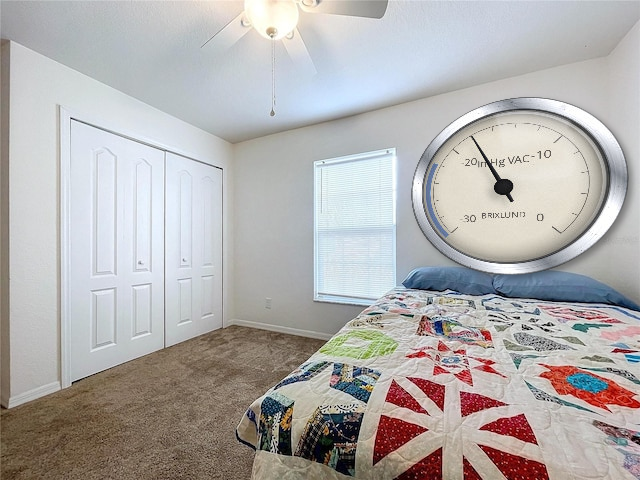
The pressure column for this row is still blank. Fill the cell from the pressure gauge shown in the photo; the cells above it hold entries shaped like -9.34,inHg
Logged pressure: -18,inHg
